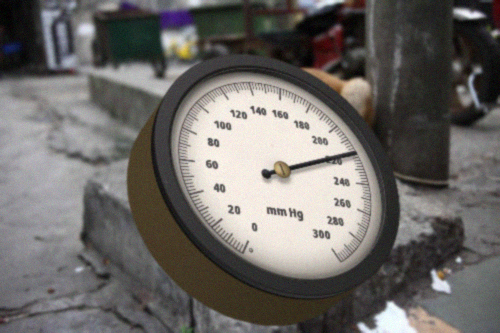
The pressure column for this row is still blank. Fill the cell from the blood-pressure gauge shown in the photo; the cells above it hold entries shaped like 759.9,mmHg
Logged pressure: 220,mmHg
